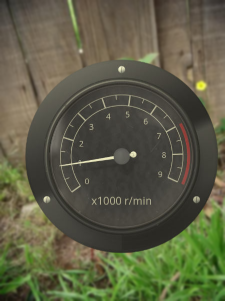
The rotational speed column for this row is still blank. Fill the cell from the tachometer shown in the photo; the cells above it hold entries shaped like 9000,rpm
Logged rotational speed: 1000,rpm
